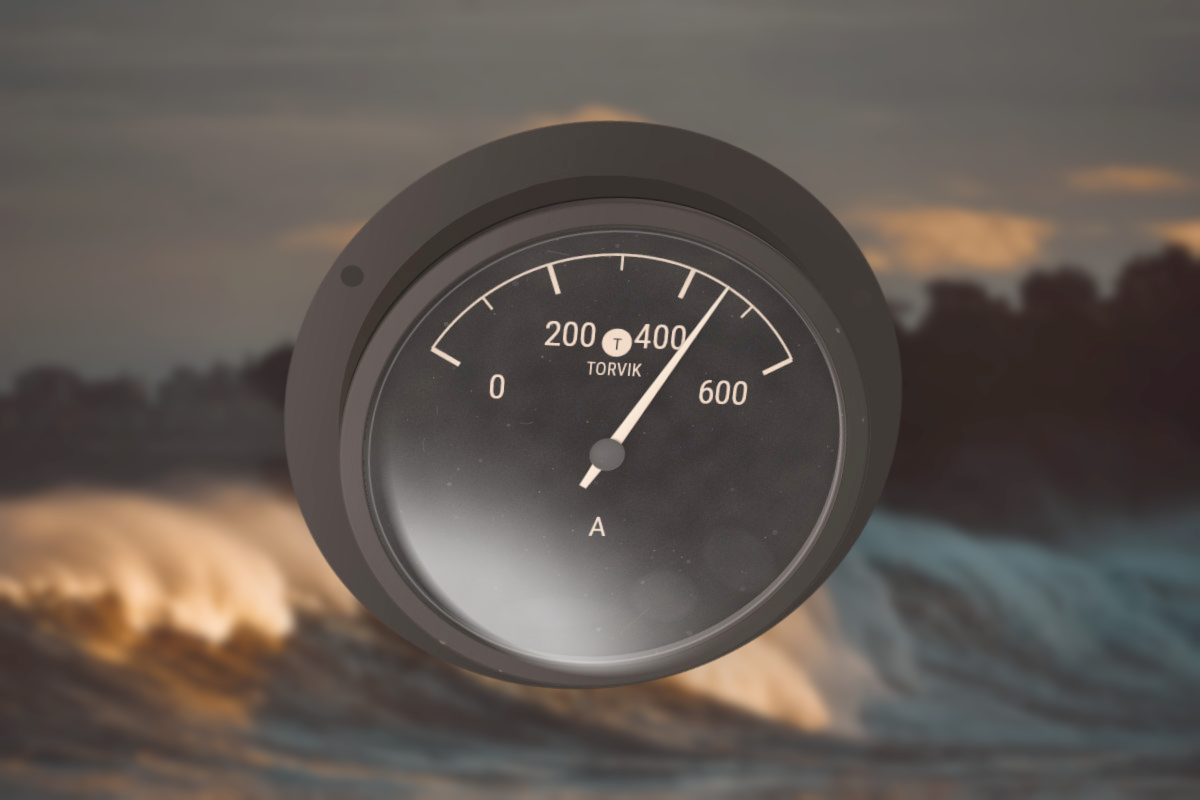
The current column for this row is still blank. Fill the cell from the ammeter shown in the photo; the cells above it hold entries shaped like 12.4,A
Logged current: 450,A
